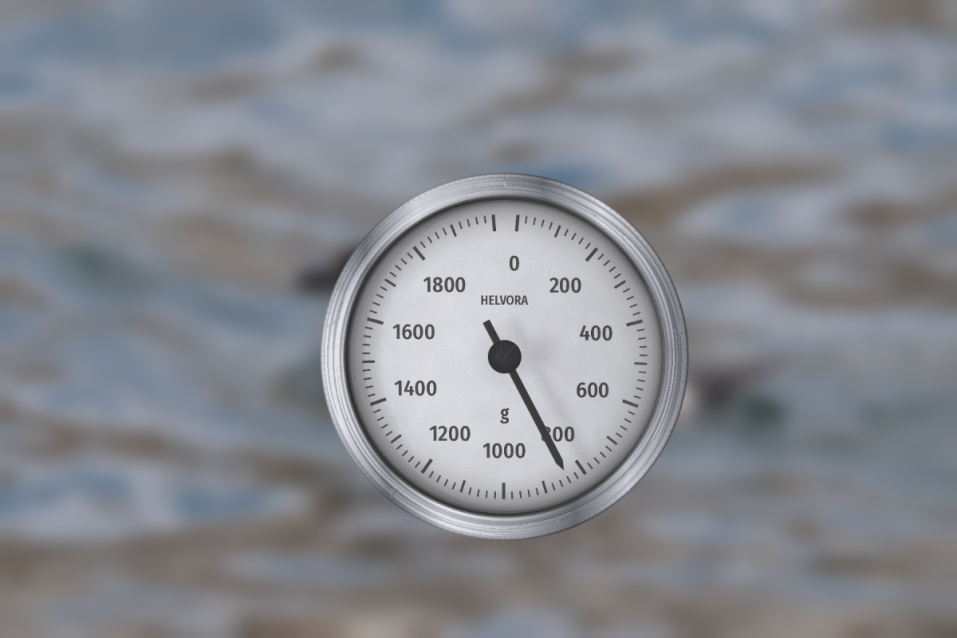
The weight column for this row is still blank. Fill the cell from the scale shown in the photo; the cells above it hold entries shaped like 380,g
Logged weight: 840,g
